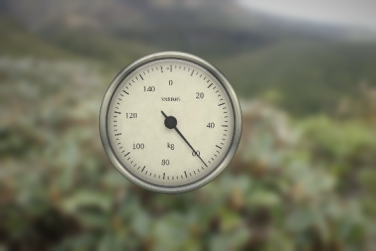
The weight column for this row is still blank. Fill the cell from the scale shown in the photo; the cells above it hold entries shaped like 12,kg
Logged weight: 60,kg
